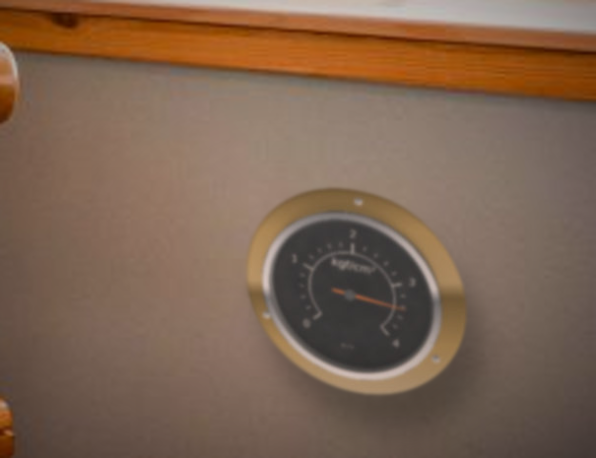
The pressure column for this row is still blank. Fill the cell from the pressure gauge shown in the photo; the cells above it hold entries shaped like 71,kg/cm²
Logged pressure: 3.4,kg/cm²
